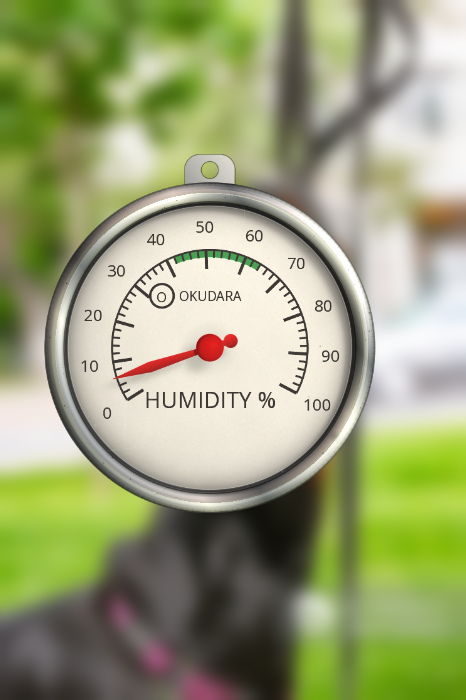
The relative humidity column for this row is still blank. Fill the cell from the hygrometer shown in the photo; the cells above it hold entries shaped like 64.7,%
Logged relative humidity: 6,%
